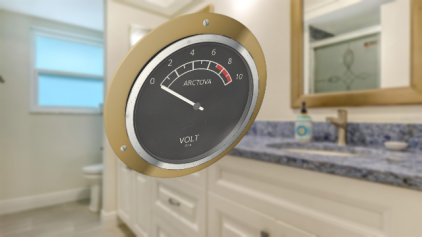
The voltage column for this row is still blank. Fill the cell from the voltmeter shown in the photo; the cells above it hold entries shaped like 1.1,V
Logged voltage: 0,V
